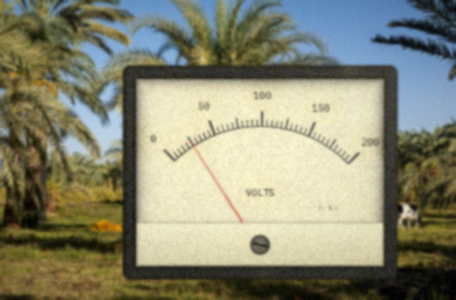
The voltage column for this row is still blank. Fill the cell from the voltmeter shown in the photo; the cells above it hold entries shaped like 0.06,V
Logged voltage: 25,V
